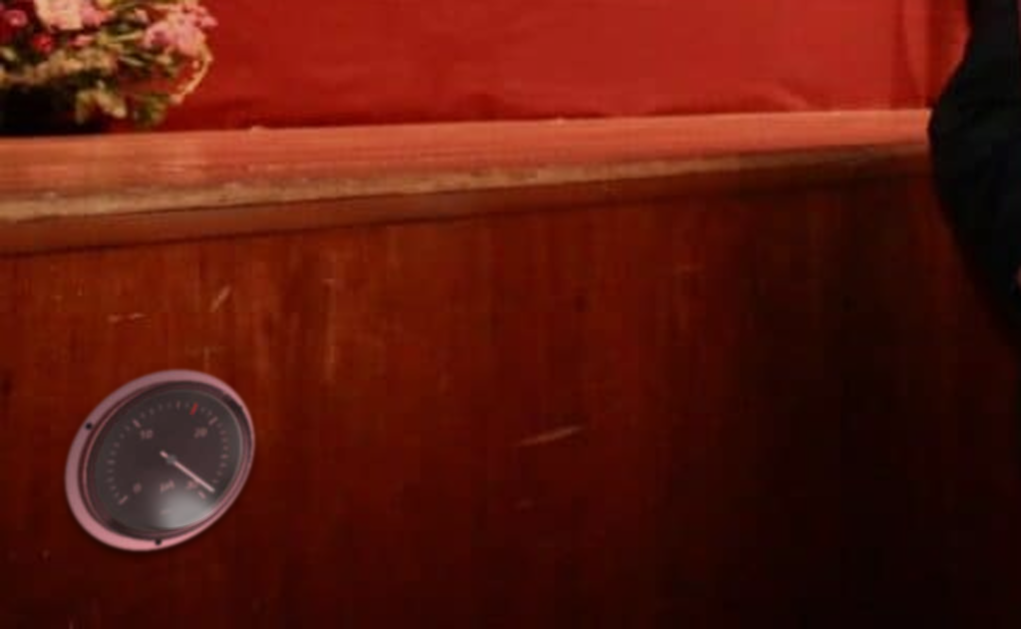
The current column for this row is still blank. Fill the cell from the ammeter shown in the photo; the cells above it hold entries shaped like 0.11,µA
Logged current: 29,µA
